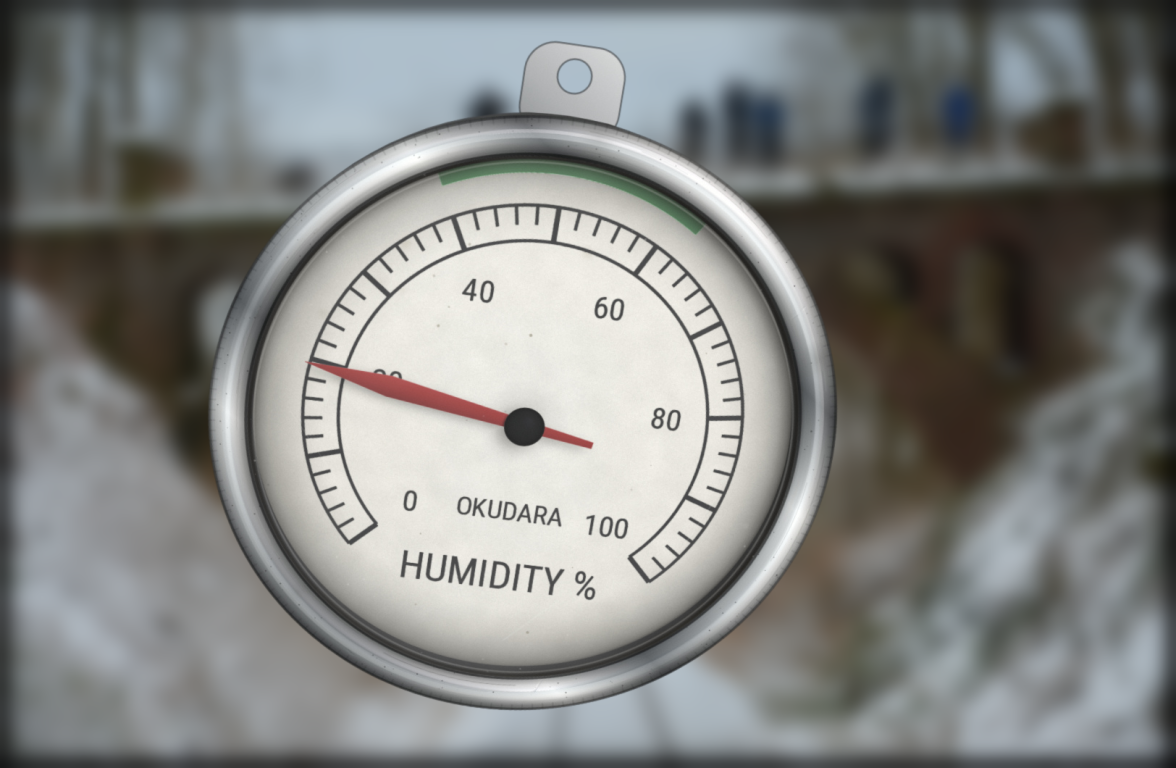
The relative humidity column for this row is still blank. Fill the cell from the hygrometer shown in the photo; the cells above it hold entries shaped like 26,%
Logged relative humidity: 20,%
